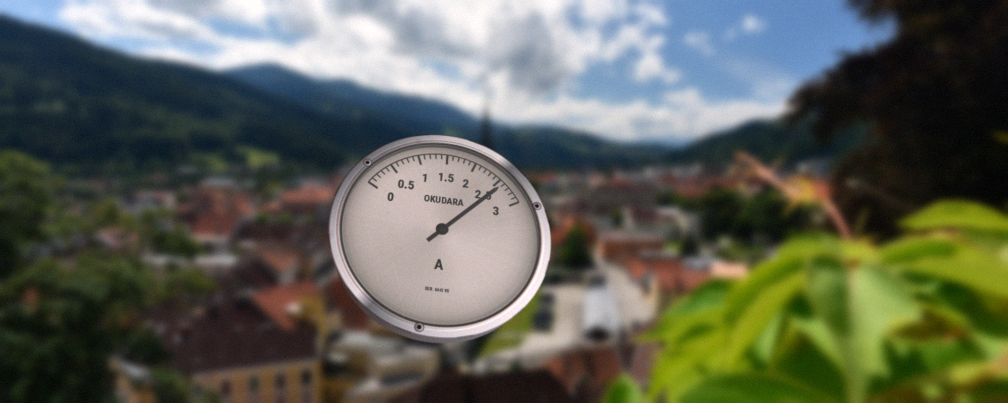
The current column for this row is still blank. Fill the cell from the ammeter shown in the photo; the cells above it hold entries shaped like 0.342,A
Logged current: 2.6,A
